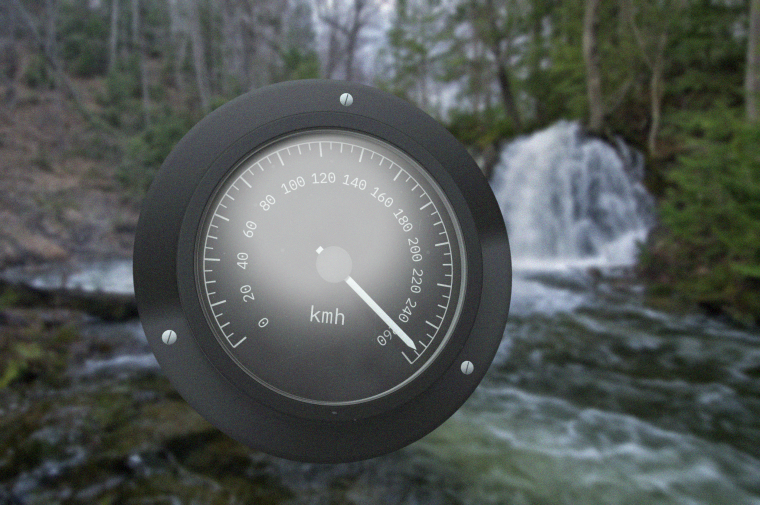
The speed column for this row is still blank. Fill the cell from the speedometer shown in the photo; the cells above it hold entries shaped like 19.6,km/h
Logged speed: 255,km/h
